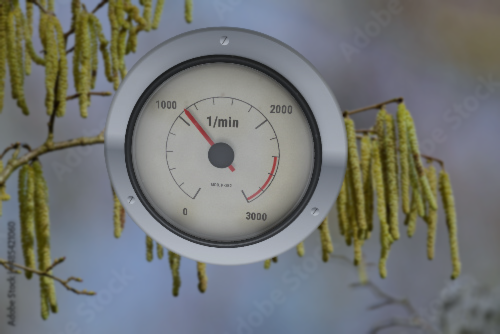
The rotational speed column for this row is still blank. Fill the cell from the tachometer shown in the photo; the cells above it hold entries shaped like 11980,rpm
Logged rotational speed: 1100,rpm
